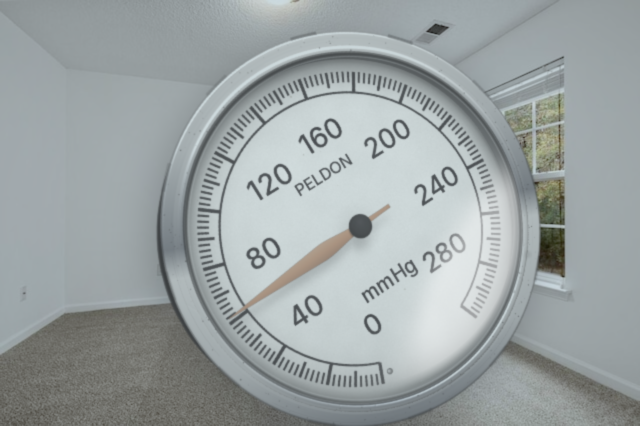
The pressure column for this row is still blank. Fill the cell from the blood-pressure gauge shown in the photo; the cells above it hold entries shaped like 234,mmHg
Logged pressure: 62,mmHg
